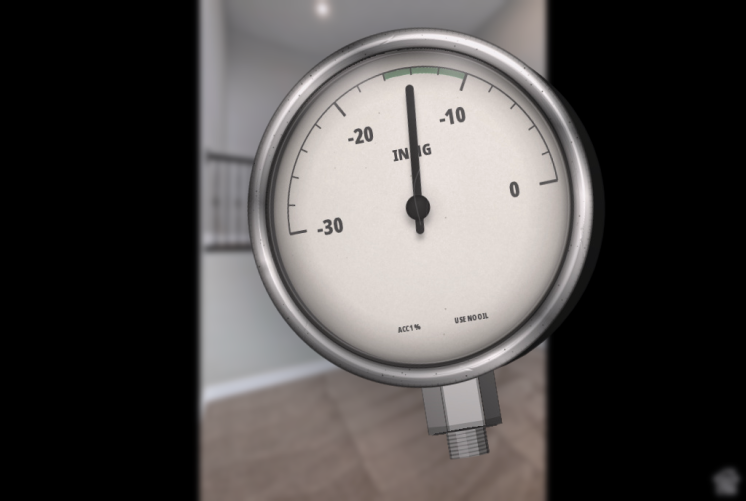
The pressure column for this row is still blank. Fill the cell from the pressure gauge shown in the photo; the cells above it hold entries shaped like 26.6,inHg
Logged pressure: -14,inHg
